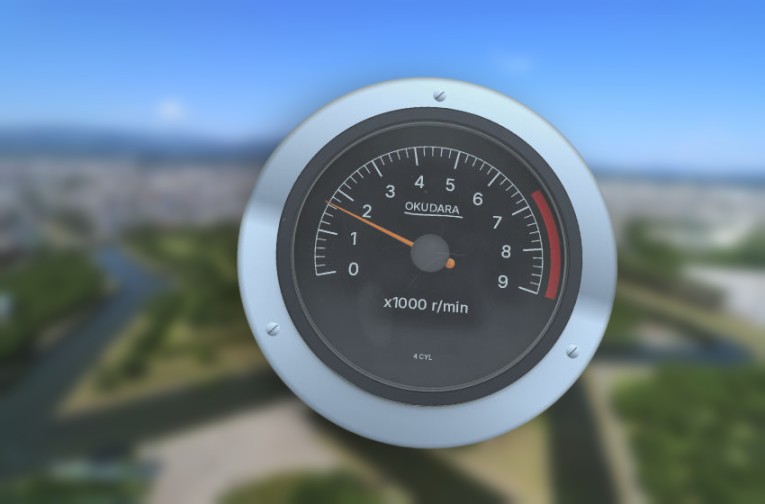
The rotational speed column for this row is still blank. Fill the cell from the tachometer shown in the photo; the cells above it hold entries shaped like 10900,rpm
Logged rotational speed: 1600,rpm
